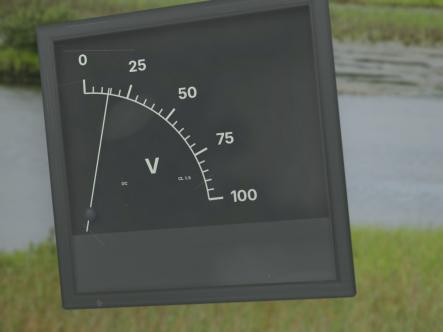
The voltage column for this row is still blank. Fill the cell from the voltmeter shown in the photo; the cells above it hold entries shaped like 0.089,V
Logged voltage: 15,V
